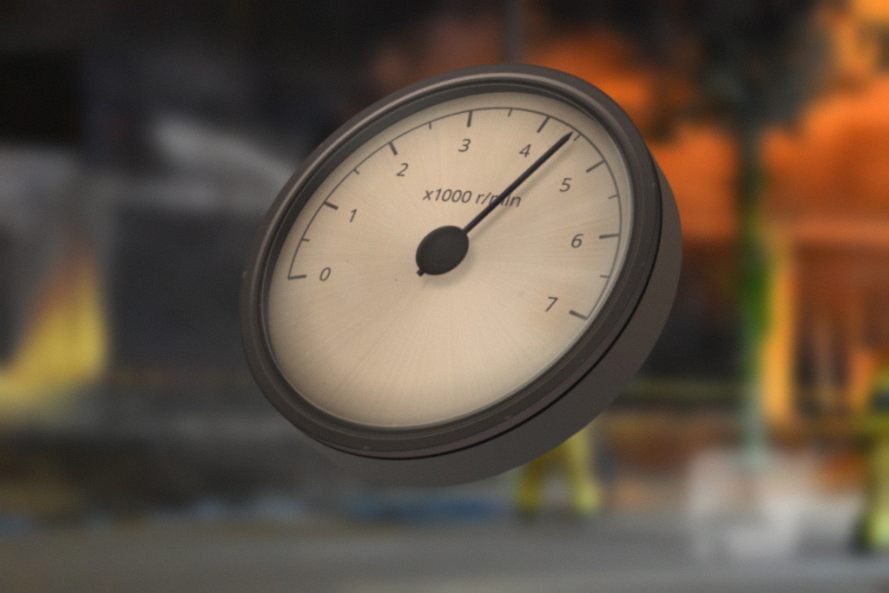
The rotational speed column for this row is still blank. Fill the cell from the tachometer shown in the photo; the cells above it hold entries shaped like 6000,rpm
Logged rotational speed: 4500,rpm
